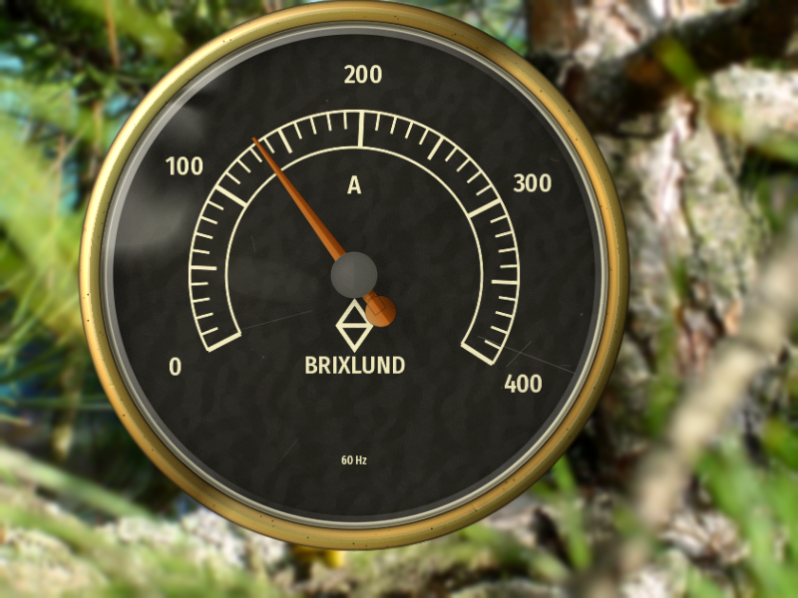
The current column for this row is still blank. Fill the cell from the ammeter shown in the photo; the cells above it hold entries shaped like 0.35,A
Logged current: 135,A
